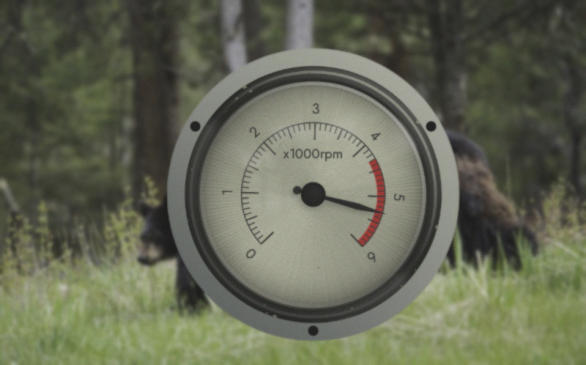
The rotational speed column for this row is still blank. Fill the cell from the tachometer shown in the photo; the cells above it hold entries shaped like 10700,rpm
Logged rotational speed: 5300,rpm
